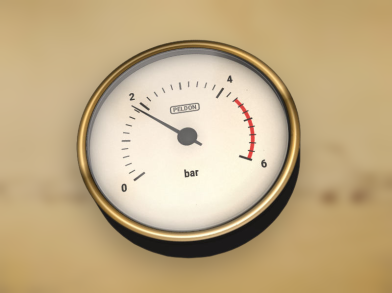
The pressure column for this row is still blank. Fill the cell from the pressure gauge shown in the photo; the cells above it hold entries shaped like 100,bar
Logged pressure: 1.8,bar
